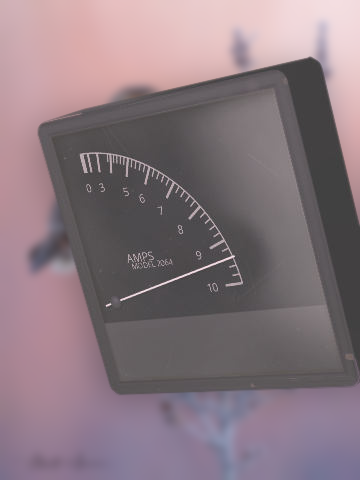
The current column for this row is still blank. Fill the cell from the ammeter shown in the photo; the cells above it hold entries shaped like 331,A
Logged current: 9.4,A
